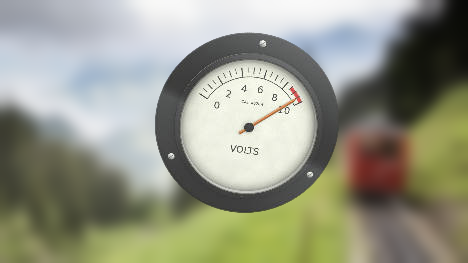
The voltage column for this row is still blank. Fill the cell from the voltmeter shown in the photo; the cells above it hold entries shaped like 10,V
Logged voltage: 9.5,V
